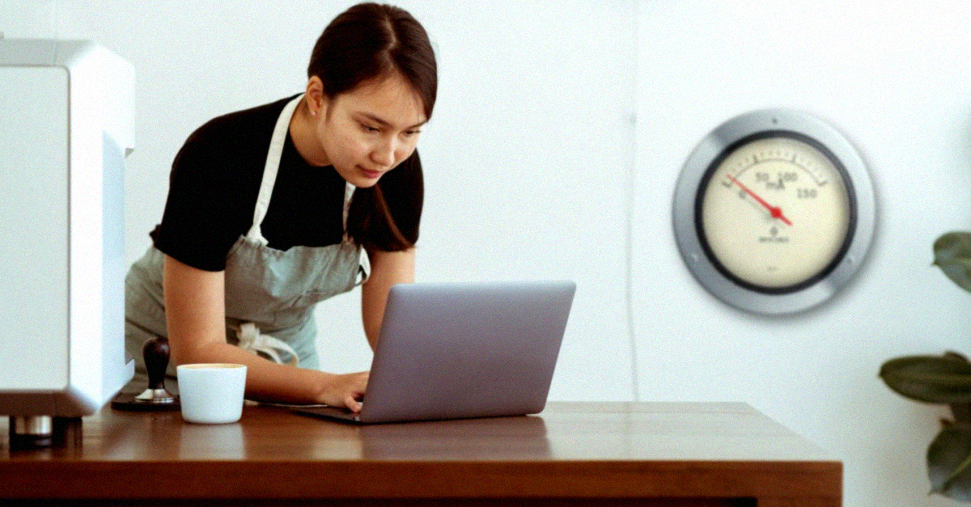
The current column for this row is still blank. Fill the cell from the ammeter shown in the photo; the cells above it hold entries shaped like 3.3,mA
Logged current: 10,mA
